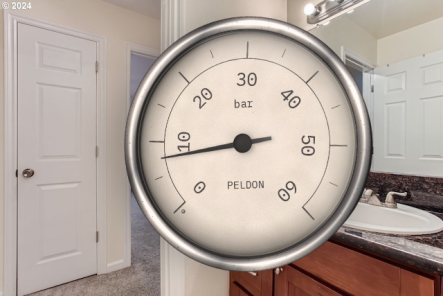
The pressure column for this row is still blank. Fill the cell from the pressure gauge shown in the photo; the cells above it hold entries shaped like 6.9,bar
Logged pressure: 7.5,bar
